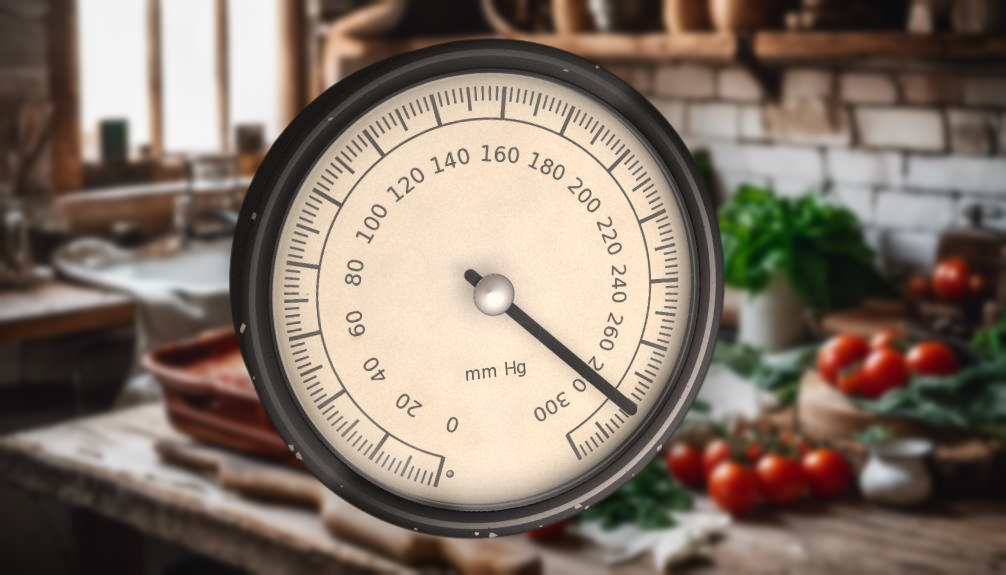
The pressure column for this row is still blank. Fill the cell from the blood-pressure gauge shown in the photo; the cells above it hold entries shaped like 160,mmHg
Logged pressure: 280,mmHg
